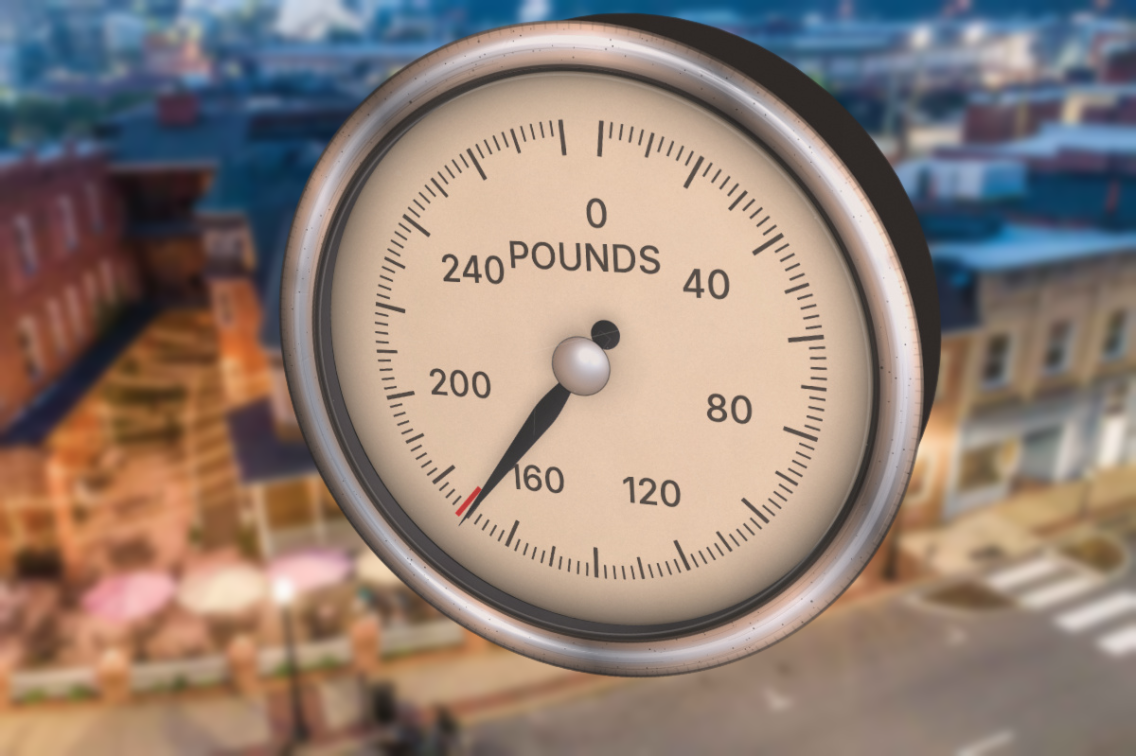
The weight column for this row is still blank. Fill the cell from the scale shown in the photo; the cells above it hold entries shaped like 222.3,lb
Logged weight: 170,lb
